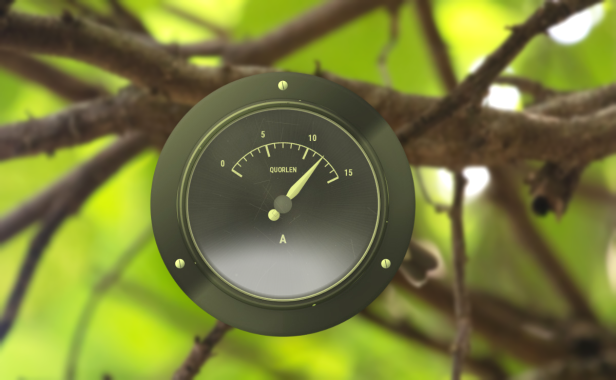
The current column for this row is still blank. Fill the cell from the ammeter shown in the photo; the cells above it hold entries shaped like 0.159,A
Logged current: 12,A
